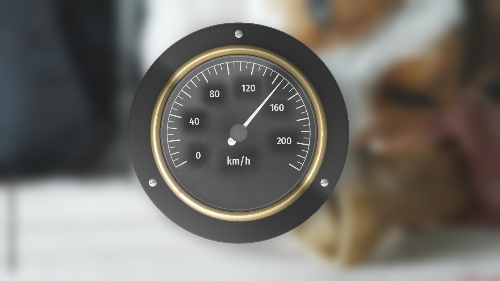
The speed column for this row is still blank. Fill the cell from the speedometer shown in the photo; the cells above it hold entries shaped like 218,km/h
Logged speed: 145,km/h
